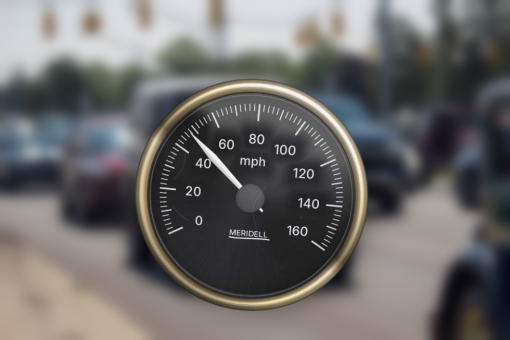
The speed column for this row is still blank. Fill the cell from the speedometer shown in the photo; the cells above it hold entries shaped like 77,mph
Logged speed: 48,mph
